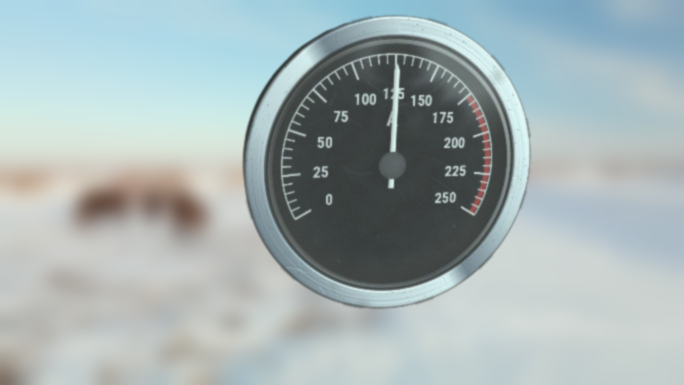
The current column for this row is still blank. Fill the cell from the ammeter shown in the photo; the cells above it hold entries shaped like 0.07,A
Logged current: 125,A
